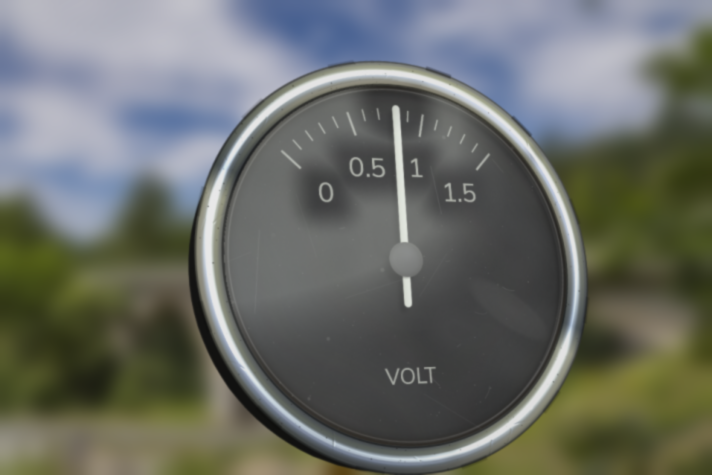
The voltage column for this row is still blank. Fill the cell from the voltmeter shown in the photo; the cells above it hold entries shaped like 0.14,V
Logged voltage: 0.8,V
